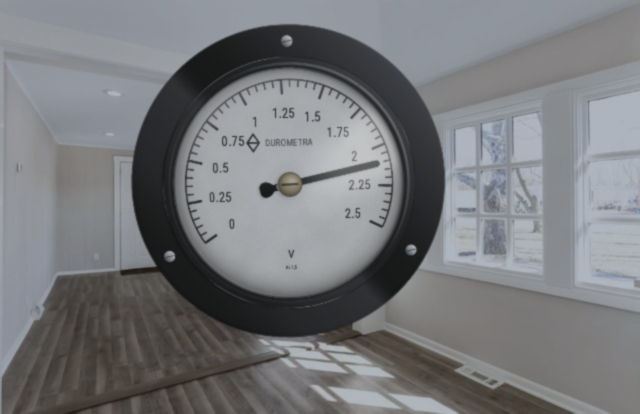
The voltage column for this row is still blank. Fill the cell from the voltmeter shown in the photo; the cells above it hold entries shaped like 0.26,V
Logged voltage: 2.1,V
